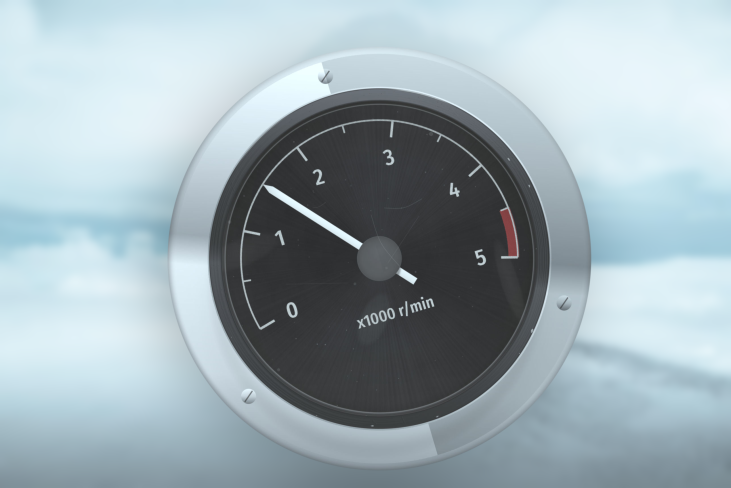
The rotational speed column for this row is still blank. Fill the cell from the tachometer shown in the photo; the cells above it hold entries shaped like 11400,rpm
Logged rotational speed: 1500,rpm
